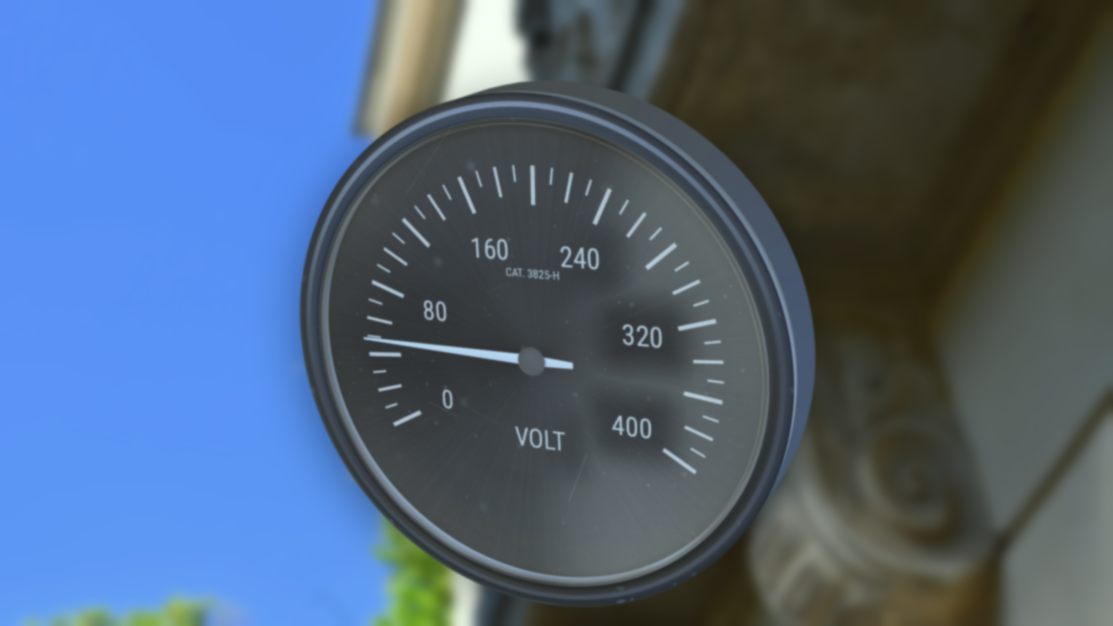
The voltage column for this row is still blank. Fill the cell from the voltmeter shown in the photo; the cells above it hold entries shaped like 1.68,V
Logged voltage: 50,V
